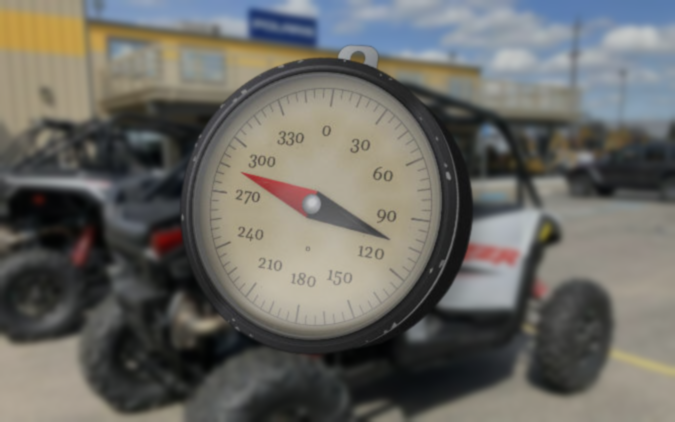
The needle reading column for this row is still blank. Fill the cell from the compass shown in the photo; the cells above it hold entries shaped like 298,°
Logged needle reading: 285,°
